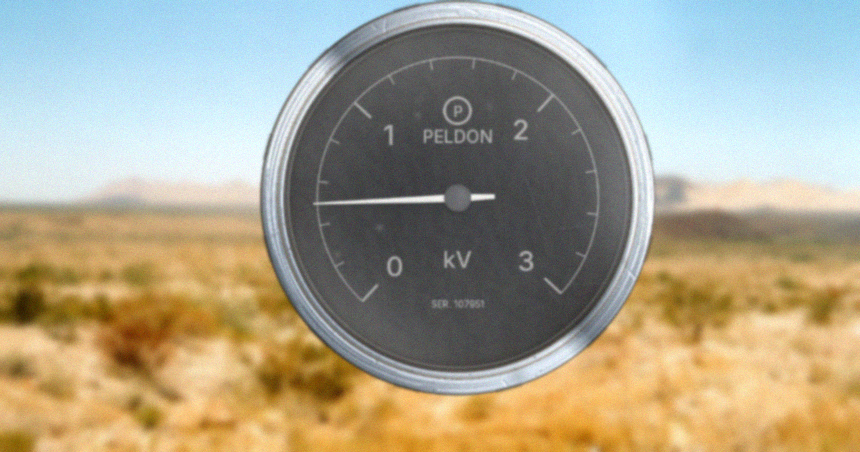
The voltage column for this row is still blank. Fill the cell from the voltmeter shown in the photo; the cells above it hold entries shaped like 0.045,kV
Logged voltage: 0.5,kV
